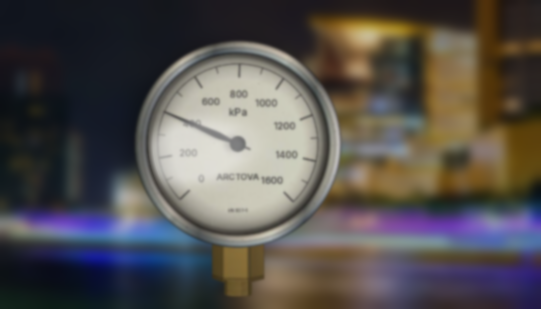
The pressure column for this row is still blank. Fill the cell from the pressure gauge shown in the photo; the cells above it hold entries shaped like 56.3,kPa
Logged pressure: 400,kPa
